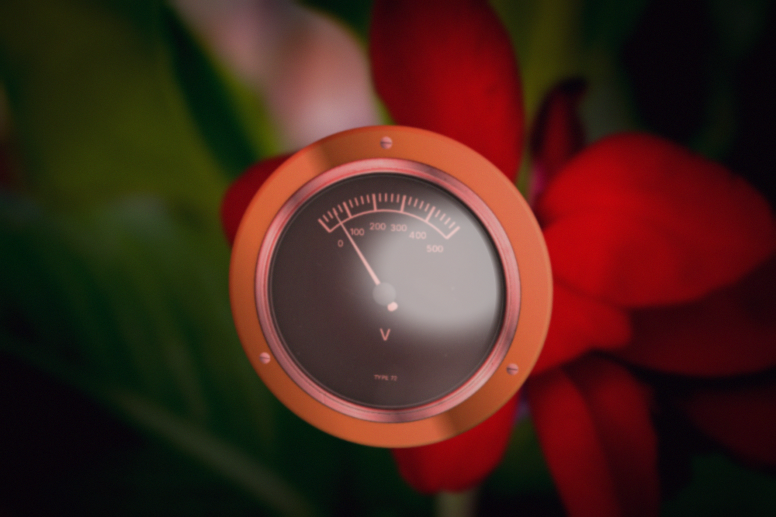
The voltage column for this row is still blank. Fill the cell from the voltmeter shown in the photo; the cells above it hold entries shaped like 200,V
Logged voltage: 60,V
